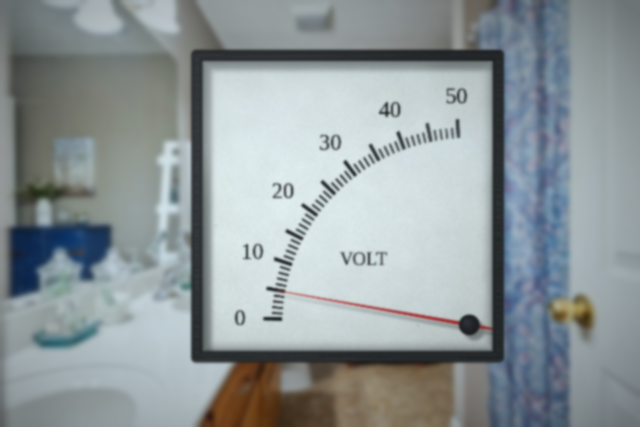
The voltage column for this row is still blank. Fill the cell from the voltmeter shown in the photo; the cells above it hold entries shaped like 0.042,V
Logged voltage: 5,V
